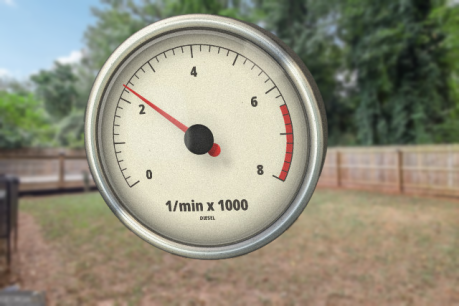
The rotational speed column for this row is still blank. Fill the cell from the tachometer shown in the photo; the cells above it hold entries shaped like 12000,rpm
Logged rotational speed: 2300,rpm
